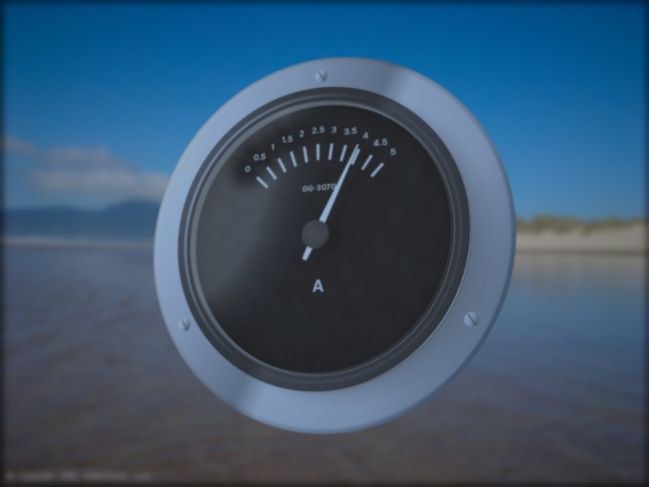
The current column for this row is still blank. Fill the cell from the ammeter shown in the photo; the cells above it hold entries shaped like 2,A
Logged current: 4,A
